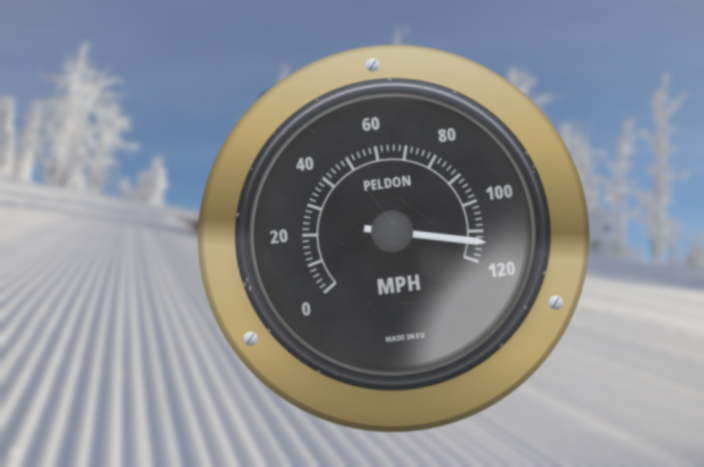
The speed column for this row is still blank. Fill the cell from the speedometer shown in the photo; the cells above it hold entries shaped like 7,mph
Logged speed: 114,mph
